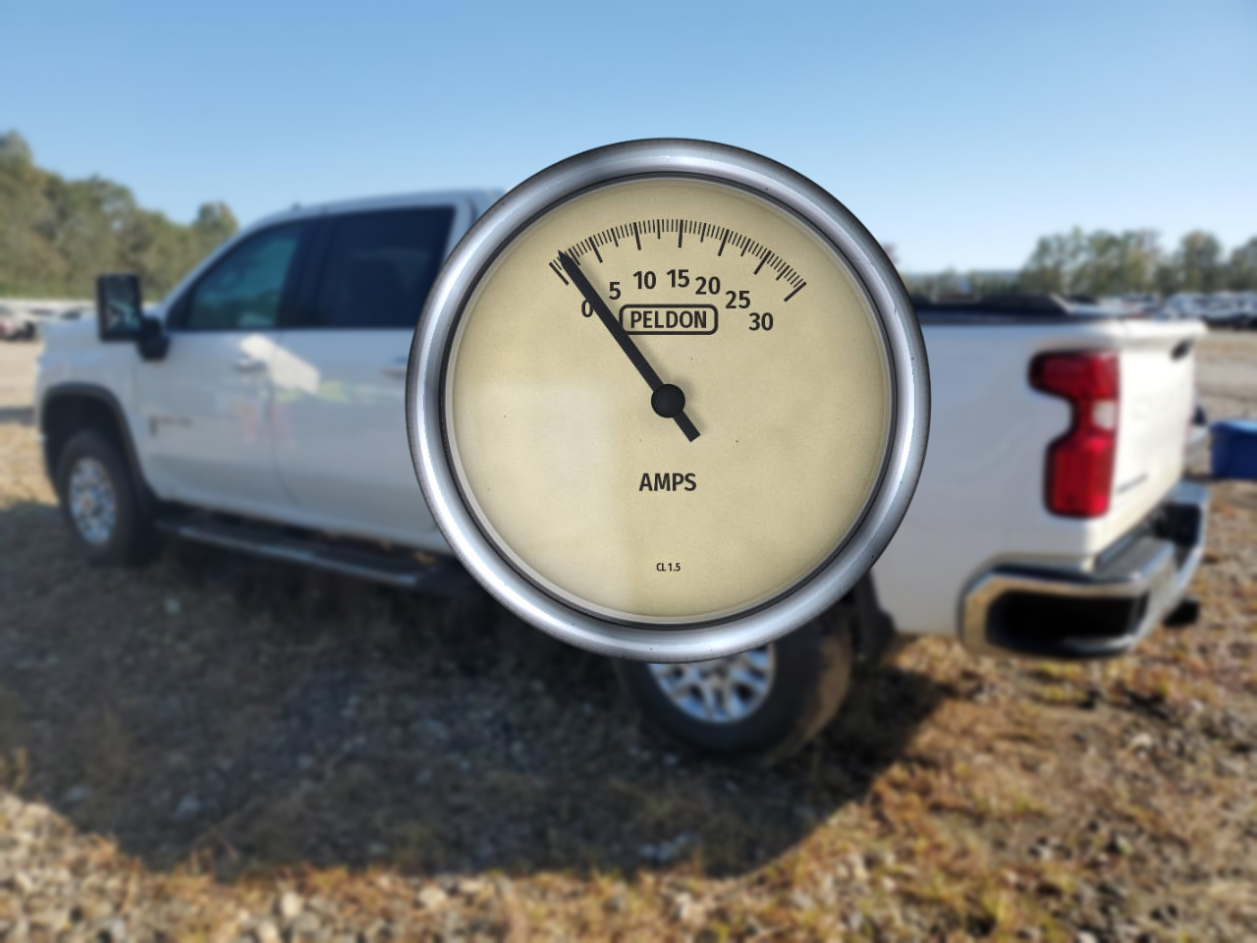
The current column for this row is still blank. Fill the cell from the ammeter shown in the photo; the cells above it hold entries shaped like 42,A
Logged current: 1.5,A
